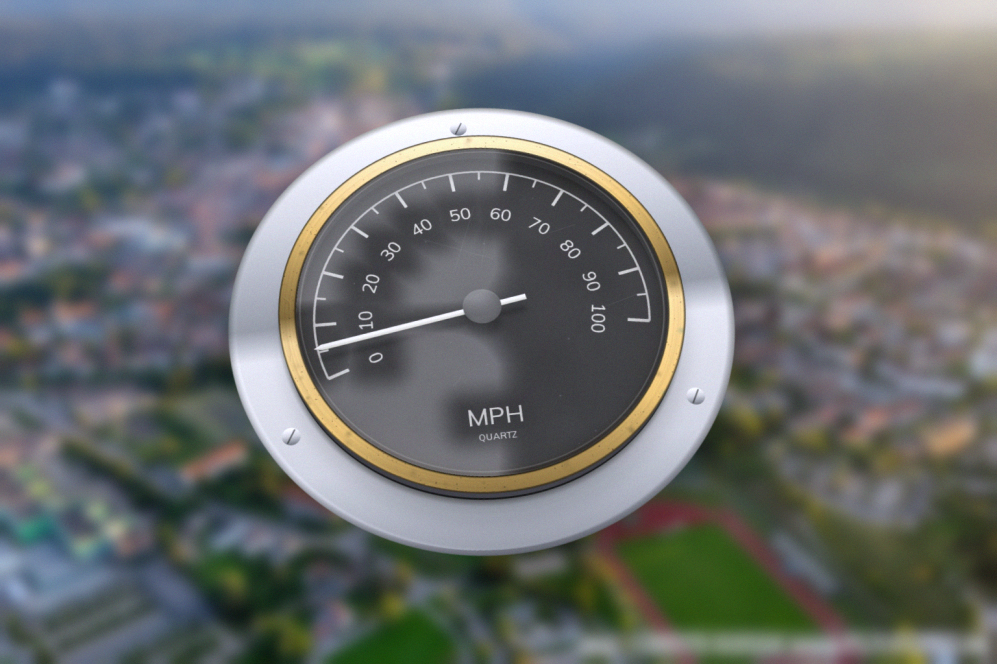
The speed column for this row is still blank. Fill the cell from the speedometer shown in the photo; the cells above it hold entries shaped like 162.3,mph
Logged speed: 5,mph
